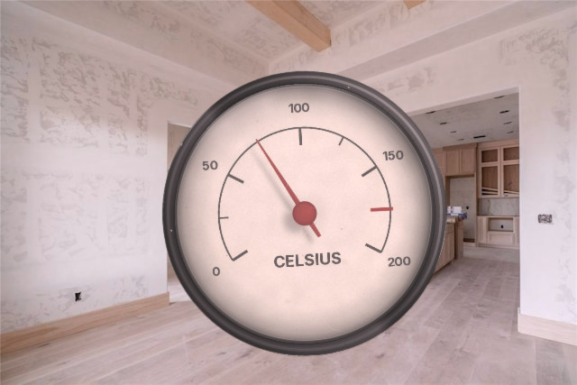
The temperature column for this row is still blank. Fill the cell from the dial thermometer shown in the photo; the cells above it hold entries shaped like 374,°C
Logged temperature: 75,°C
